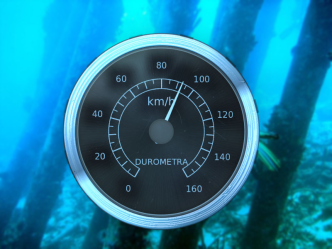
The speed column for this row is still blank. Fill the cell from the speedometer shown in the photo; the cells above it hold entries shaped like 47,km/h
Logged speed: 92.5,km/h
